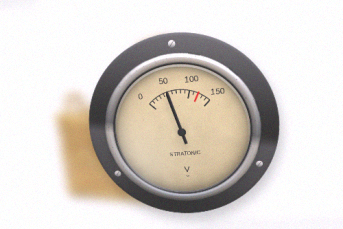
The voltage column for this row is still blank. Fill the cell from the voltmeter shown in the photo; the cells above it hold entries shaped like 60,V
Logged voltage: 50,V
